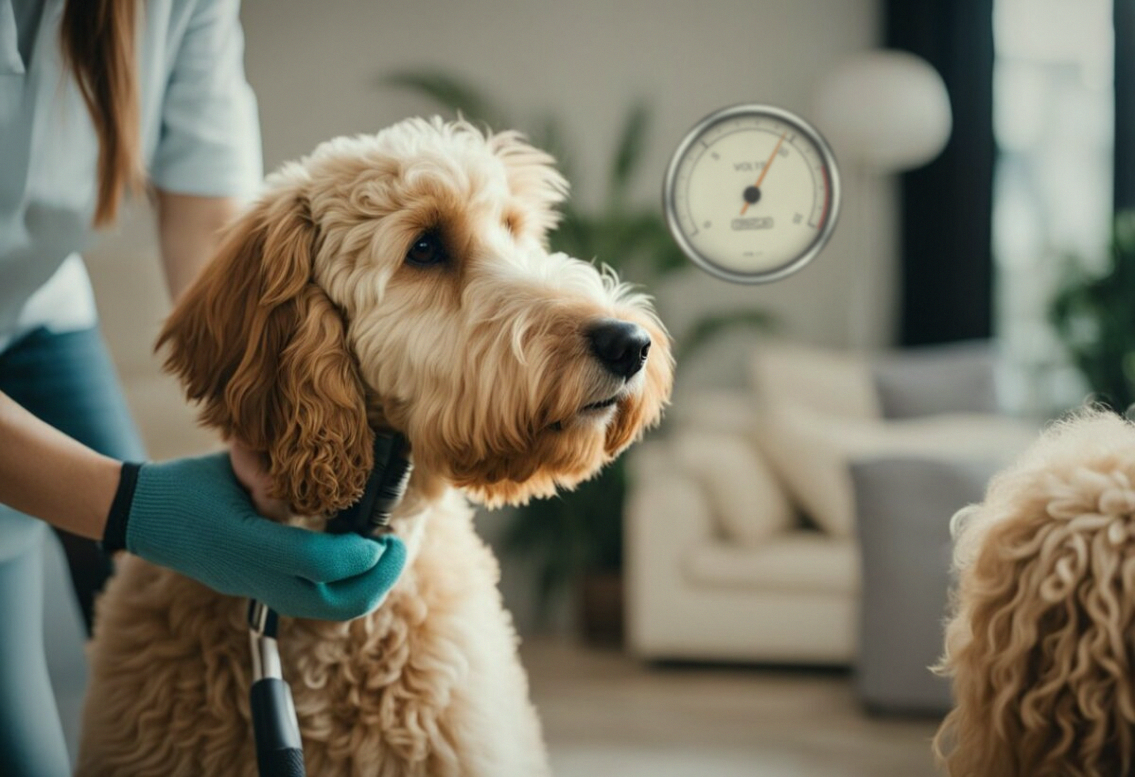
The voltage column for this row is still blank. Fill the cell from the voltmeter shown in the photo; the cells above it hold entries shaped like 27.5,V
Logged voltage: 9.5,V
